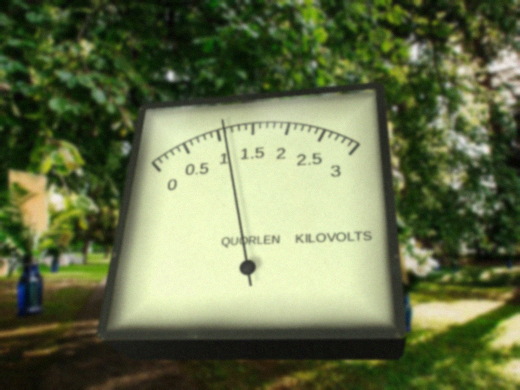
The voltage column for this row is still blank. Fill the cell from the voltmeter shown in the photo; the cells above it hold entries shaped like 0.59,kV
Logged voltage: 1.1,kV
